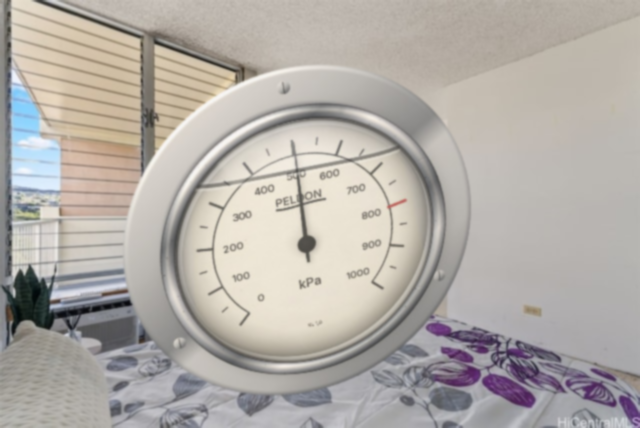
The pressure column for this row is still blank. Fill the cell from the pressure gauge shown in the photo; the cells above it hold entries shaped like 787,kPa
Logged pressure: 500,kPa
